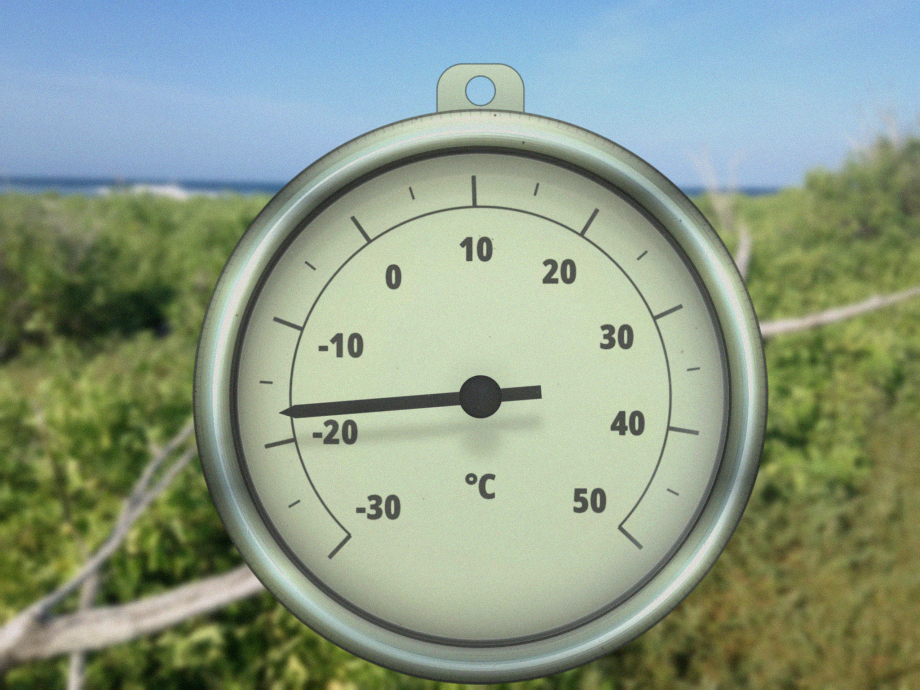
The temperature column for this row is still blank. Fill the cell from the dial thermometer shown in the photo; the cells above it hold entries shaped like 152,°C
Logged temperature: -17.5,°C
